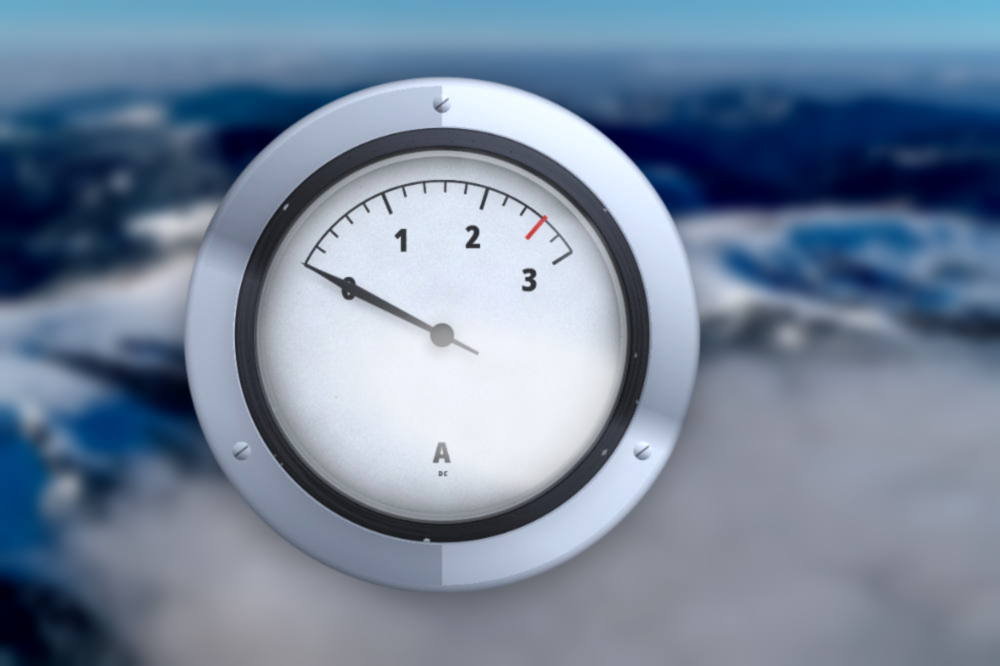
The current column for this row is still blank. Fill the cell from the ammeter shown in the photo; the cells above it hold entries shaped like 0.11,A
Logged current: 0,A
